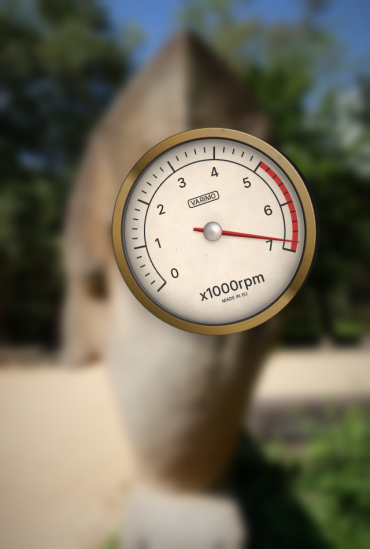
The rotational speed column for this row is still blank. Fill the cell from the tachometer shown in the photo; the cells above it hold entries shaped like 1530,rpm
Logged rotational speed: 6800,rpm
